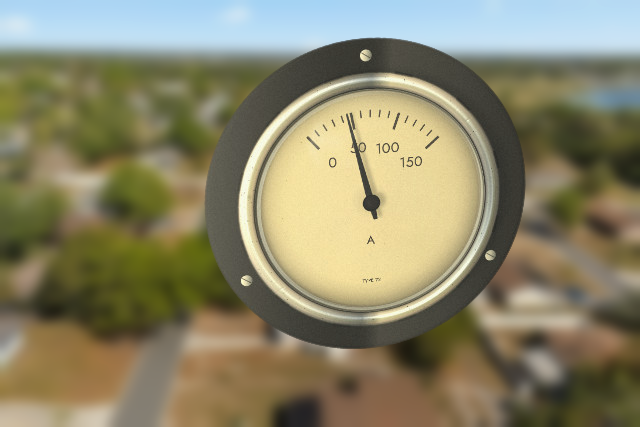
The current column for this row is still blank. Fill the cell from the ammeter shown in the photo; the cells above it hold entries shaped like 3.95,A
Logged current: 45,A
